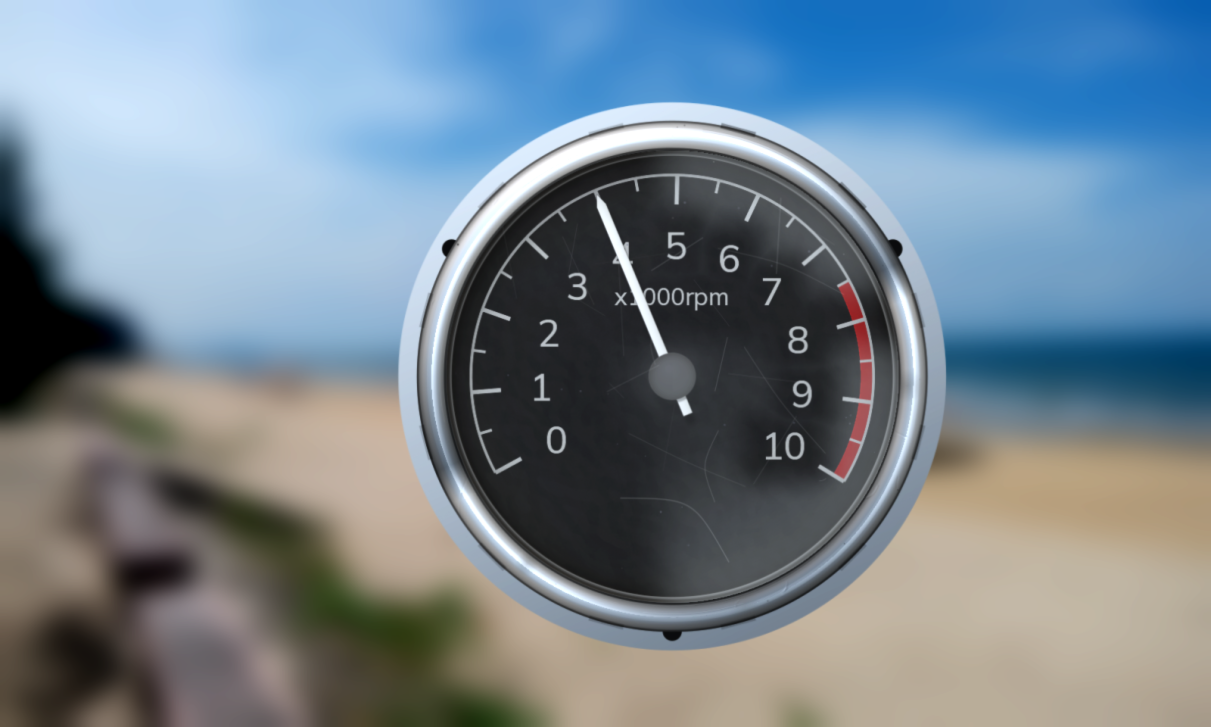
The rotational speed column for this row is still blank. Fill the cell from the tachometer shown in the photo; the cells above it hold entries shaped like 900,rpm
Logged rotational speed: 4000,rpm
